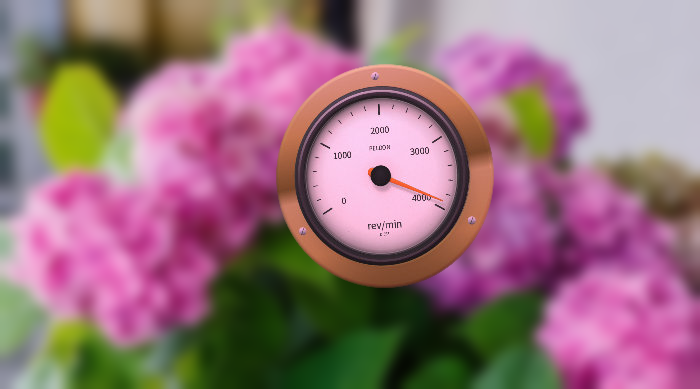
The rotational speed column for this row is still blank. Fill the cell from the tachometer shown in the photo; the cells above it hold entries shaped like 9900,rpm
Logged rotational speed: 3900,rpm
